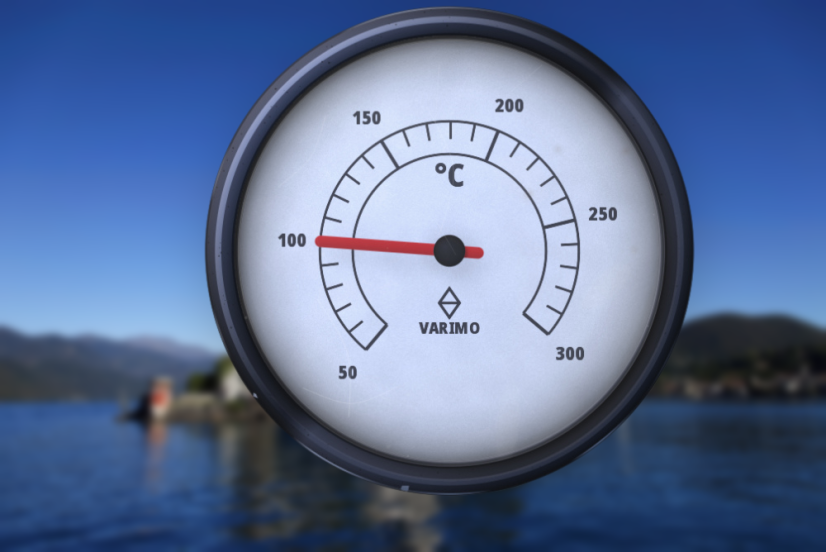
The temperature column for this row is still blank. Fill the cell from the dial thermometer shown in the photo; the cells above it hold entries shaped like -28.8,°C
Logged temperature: 100,°C
